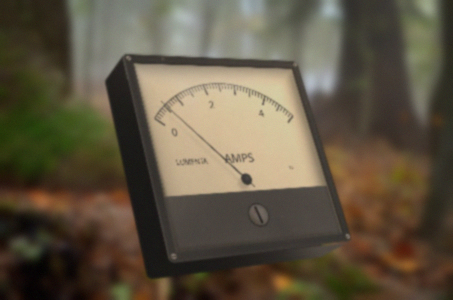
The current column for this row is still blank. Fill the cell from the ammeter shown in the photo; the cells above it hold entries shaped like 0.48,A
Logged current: 0.5,A
